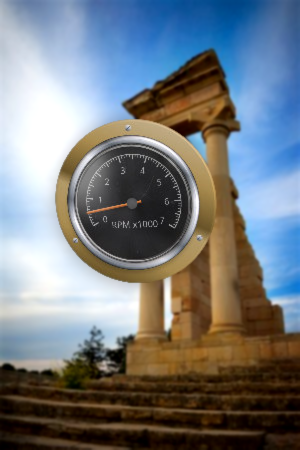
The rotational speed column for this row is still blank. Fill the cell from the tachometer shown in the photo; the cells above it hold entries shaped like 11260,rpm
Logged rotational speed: 500,rpm
